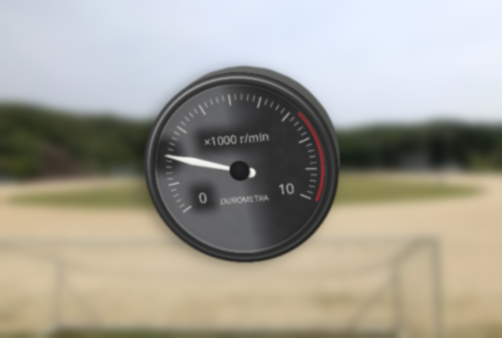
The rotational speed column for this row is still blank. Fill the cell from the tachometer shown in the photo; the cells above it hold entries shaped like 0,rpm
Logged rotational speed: 2000,rpm
